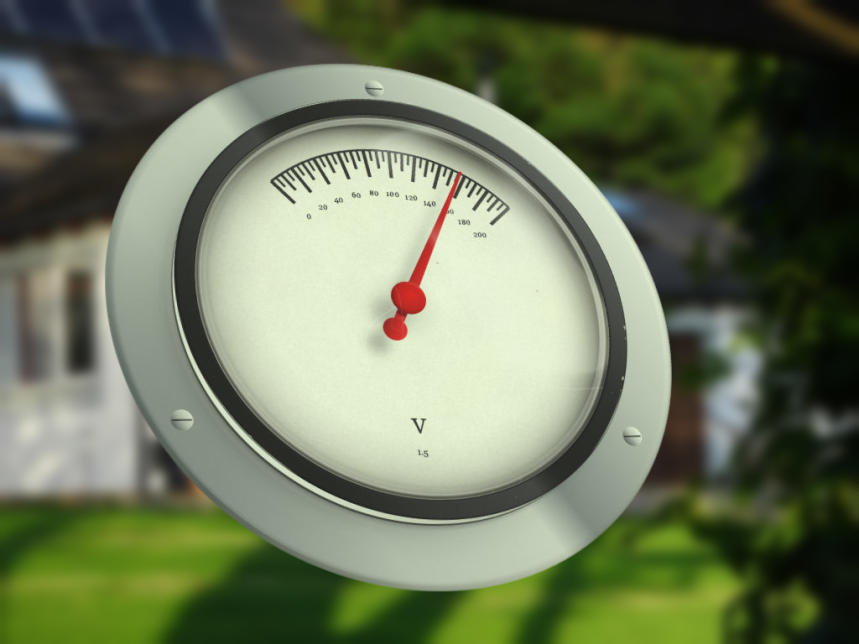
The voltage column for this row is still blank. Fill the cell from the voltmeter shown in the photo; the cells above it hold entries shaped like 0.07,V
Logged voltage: 155,V
